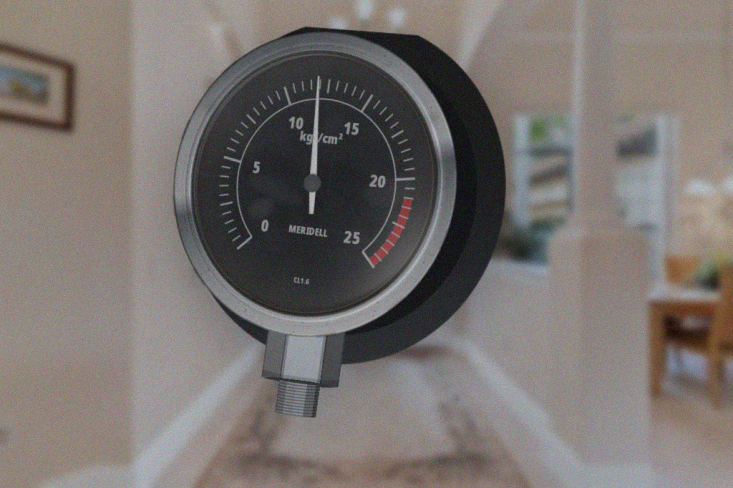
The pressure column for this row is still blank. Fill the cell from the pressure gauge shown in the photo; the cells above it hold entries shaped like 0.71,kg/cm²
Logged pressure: 12,kg/cm²
